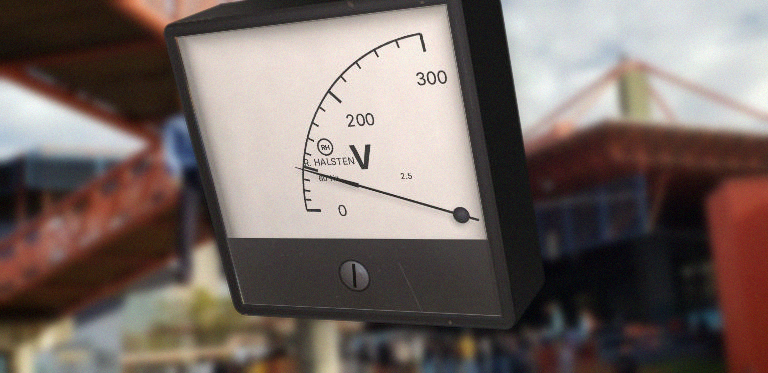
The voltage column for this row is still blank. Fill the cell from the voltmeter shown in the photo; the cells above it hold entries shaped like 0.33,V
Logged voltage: 100,V
